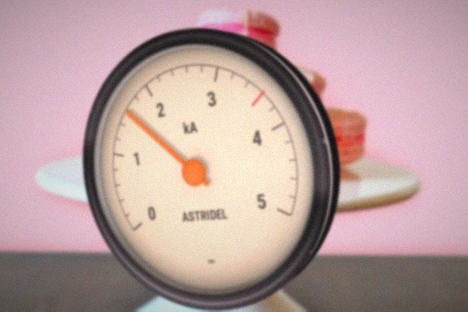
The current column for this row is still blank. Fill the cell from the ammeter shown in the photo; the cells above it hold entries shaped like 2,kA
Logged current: 1.6,kA
